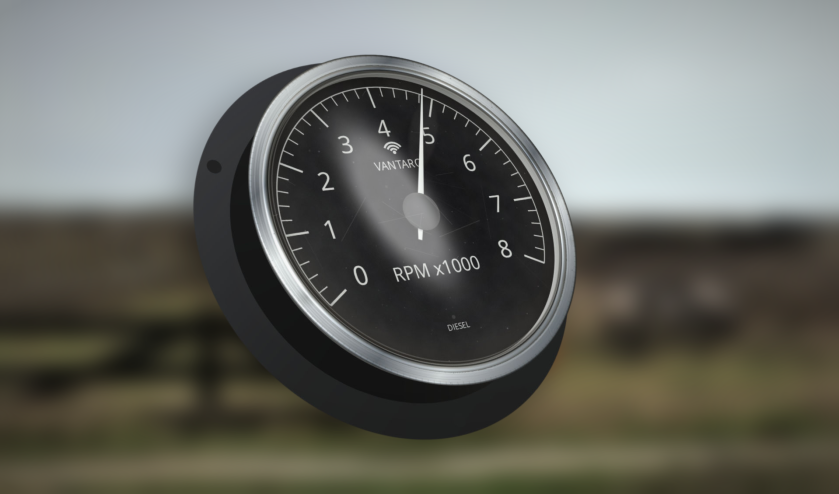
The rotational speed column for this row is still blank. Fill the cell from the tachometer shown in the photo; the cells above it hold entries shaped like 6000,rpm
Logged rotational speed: 4800,rpm
